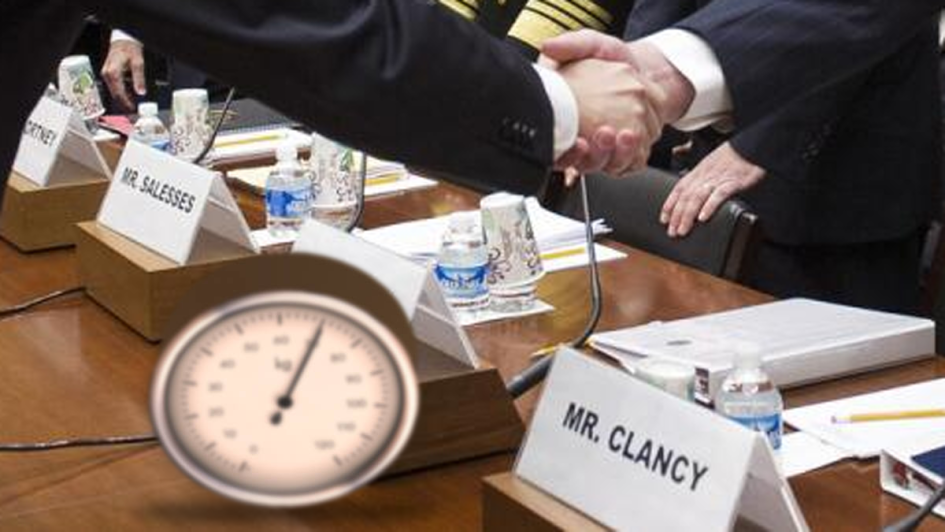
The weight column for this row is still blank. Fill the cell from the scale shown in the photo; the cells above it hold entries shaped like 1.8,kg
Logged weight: 70,kg
